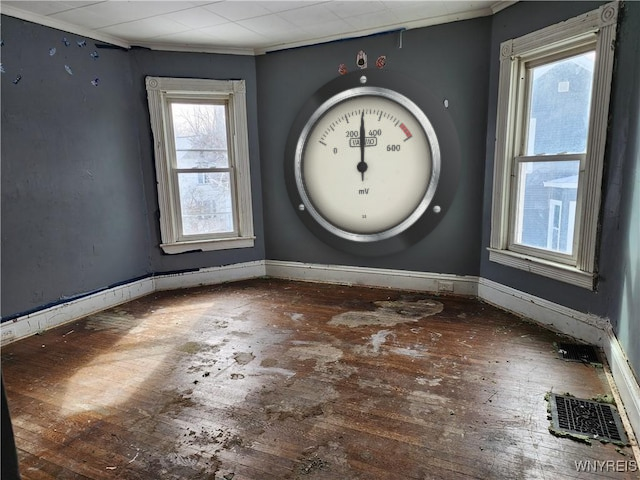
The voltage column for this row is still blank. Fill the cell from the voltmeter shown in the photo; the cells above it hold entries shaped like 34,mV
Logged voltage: 300,mV
